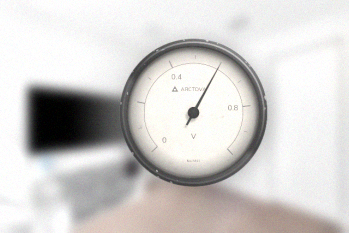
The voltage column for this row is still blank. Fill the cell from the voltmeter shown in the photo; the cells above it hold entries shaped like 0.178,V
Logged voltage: 0.6,V
